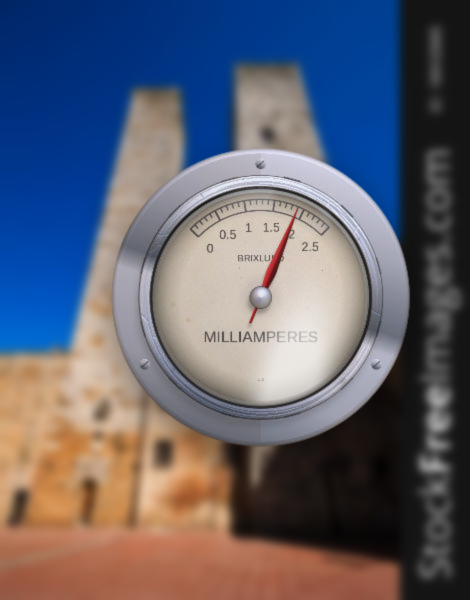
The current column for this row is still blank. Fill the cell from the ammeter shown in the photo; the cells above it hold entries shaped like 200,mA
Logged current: 1.9,mA
